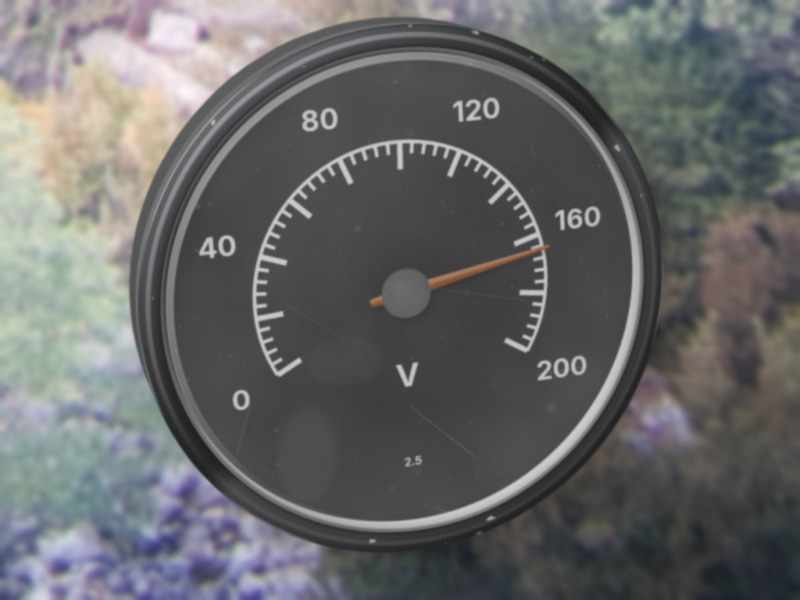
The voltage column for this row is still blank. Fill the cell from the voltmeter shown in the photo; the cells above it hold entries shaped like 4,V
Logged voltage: 164,V
